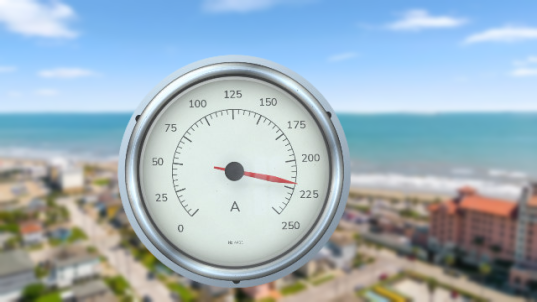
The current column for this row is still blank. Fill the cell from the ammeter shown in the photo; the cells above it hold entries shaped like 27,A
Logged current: 220,A
